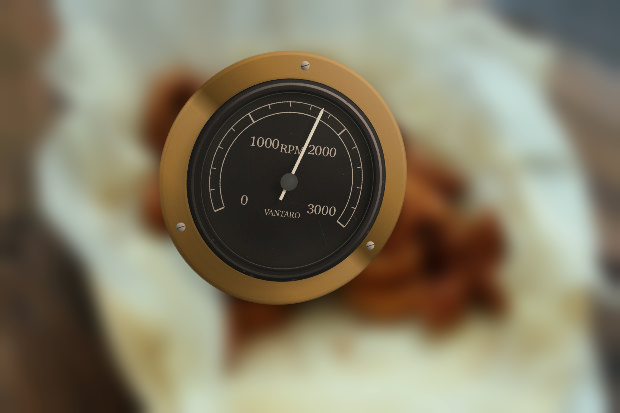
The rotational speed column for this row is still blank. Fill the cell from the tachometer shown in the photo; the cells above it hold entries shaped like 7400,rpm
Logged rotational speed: 1700,rpm
